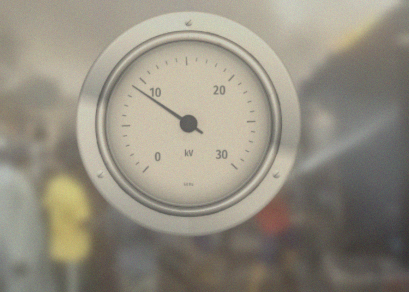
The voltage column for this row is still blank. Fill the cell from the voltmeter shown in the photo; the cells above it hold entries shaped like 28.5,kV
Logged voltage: 9,kV
